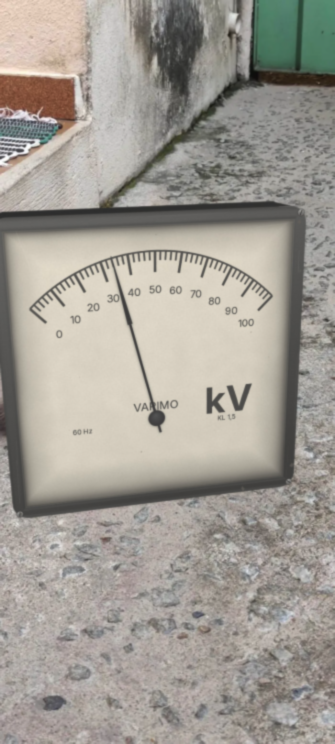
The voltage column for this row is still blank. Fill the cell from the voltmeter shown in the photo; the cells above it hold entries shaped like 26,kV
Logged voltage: 34,kV
